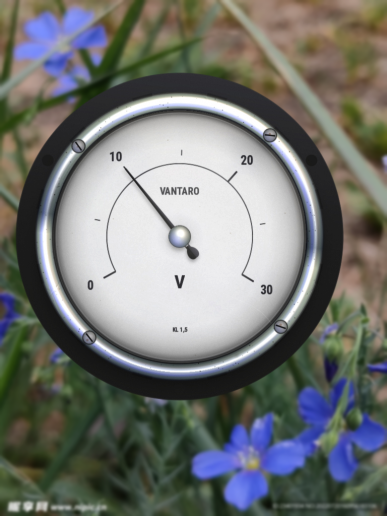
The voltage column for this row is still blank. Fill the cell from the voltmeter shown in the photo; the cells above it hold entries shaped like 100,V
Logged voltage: 10,V
